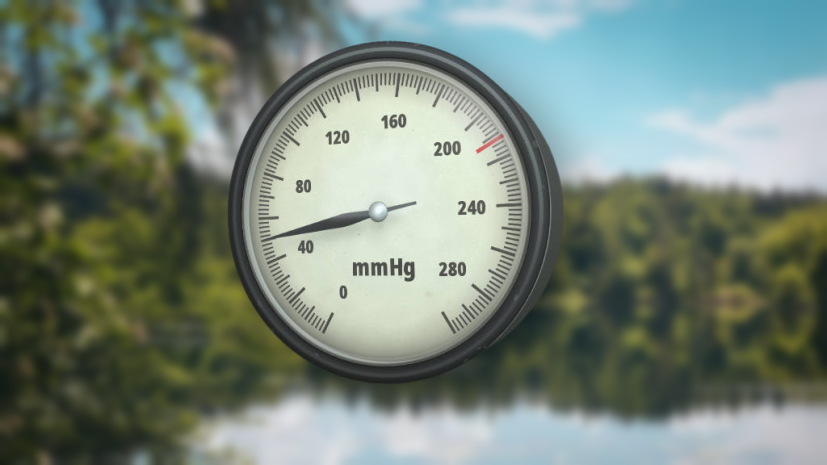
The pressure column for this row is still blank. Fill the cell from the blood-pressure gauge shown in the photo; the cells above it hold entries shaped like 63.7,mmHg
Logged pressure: 50,mmHg
